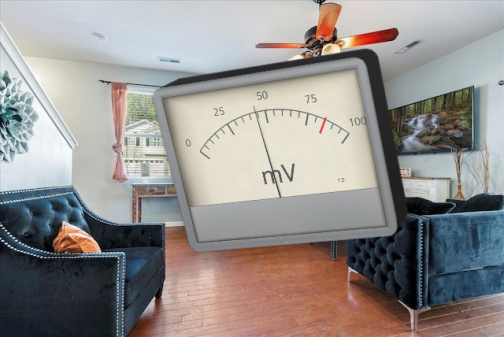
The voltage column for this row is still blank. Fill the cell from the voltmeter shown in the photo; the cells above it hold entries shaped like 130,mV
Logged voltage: 45,mV
